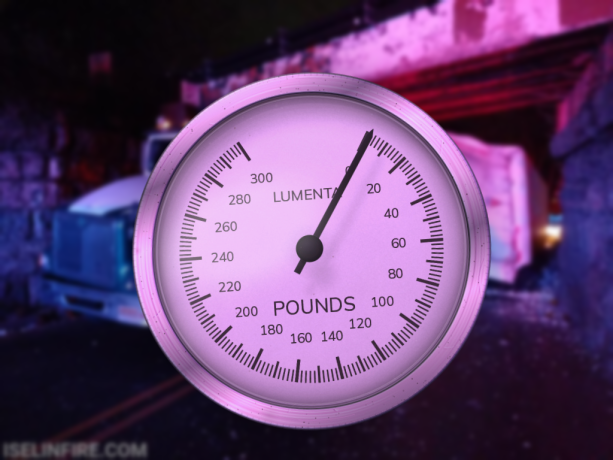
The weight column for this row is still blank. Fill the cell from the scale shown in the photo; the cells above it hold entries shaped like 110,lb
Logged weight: 2,lb
